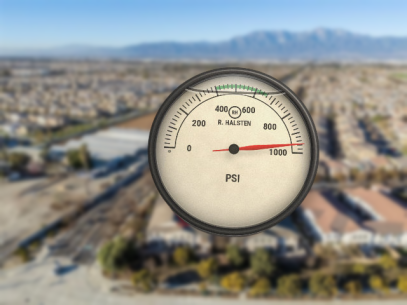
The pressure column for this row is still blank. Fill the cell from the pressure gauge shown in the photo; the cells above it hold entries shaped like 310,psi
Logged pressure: 960,psi
